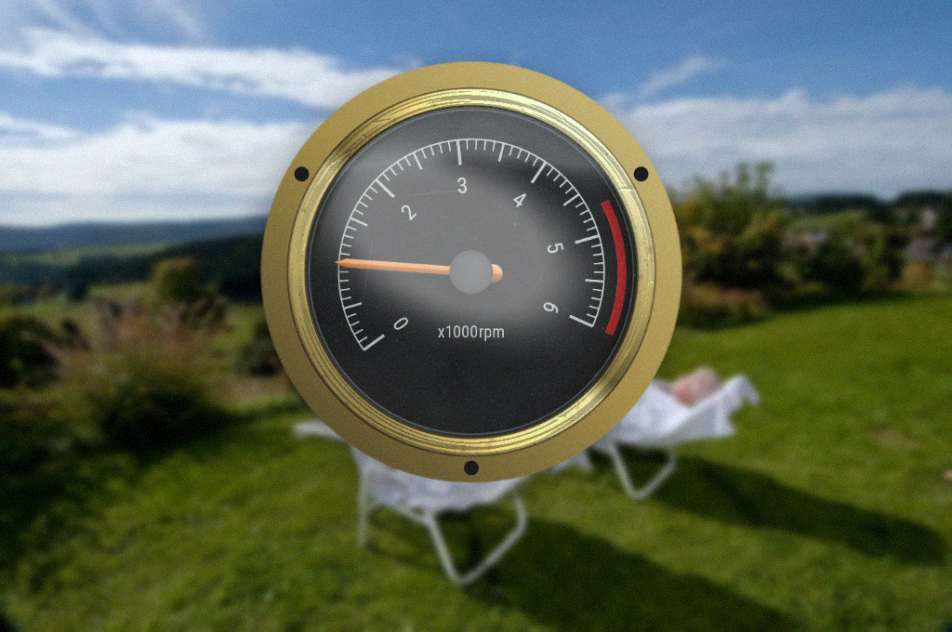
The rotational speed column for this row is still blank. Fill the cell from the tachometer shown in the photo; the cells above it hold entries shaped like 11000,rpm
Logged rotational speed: 1000,rpm
